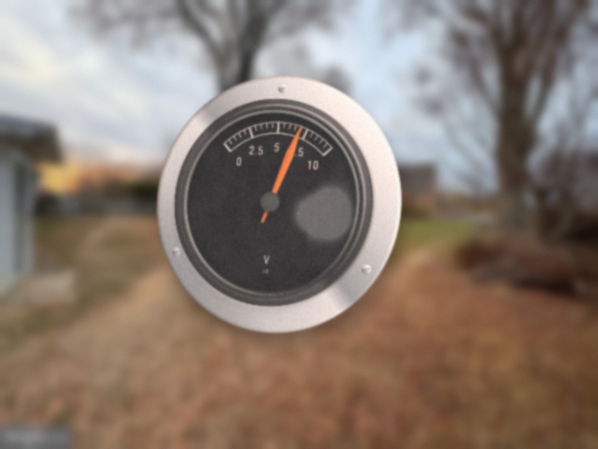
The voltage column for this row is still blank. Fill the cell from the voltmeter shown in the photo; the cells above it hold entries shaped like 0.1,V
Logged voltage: 7,V
